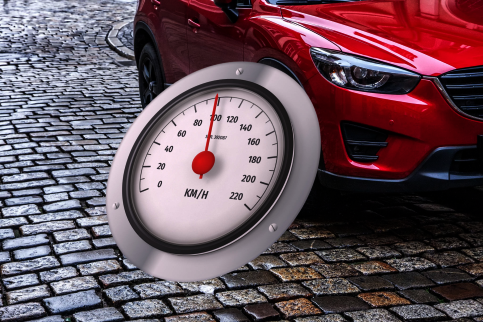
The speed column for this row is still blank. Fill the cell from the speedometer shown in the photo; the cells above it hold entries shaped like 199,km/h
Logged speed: 100,km/h
